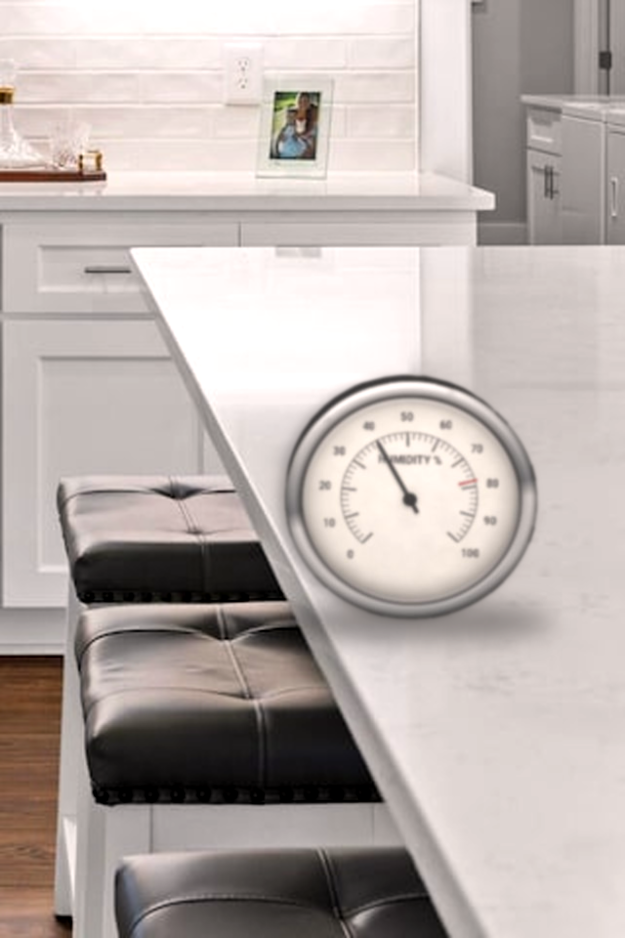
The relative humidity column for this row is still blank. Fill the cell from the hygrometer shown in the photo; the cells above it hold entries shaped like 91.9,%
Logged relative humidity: 40,%
